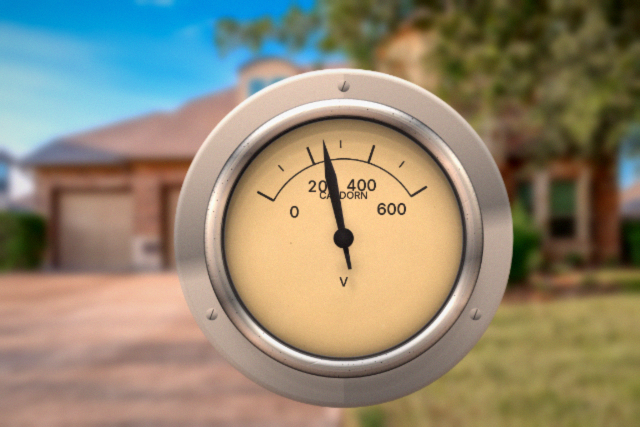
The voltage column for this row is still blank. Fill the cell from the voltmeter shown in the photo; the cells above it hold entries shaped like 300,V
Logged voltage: 250,V
